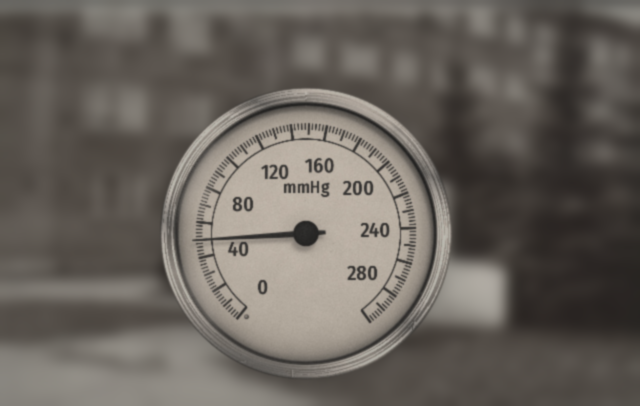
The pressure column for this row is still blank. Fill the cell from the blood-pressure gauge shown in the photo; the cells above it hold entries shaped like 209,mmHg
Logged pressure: 50,mmHg
